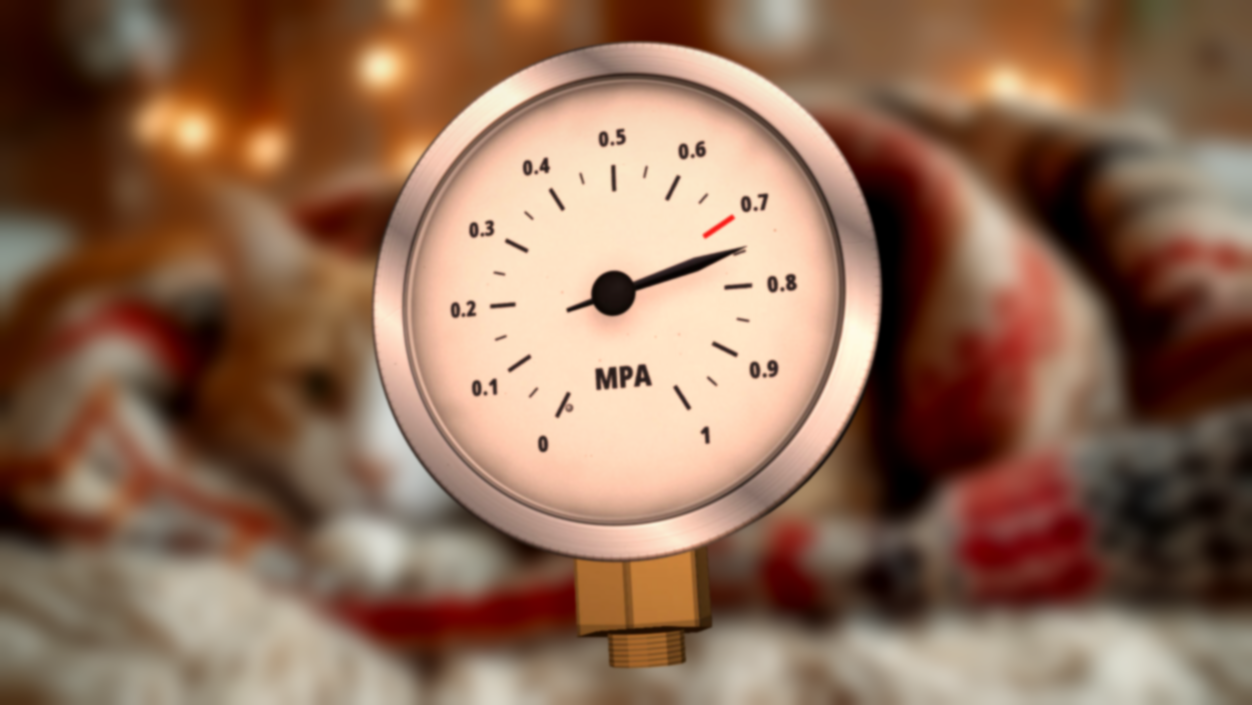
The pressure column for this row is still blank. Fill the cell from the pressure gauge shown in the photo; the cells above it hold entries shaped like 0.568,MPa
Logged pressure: 0.75,MPa
